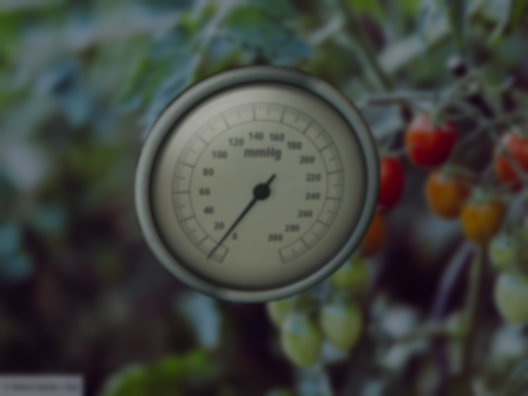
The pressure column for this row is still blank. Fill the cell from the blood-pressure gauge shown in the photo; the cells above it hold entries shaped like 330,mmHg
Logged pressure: 10,mmHg
